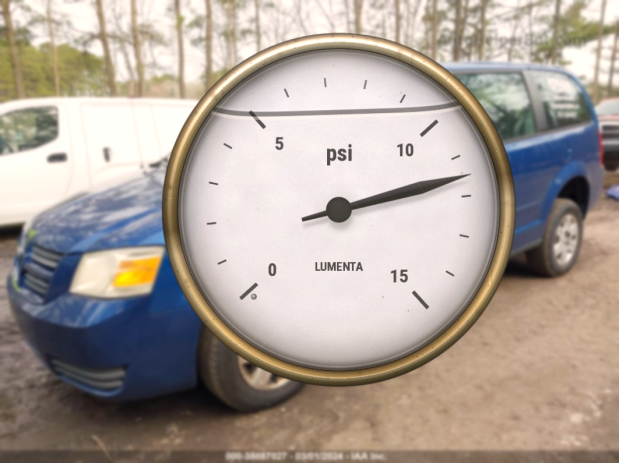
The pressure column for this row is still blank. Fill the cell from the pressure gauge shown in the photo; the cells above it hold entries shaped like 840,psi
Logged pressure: 11.5,psi
